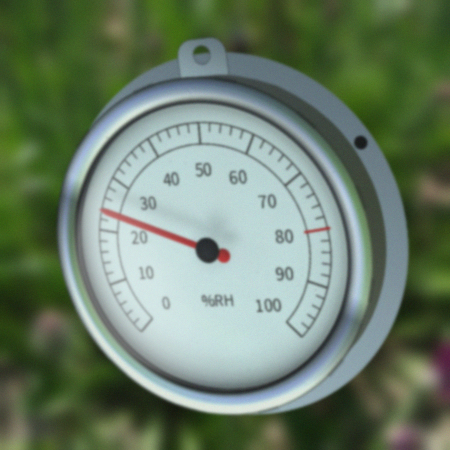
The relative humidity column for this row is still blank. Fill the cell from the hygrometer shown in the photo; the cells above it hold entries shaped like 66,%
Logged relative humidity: 24,%
